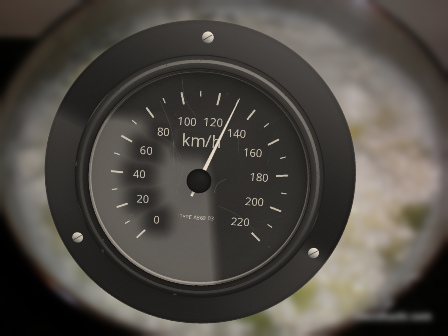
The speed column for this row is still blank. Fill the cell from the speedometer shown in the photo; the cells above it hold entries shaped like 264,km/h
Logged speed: 130,km/h
